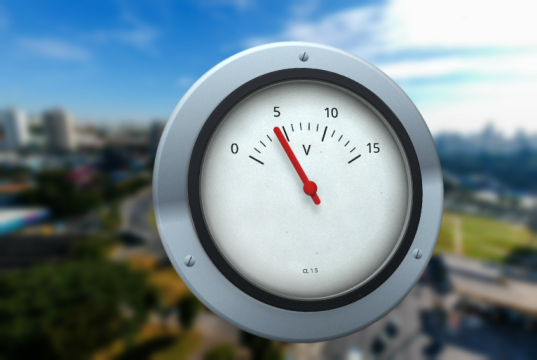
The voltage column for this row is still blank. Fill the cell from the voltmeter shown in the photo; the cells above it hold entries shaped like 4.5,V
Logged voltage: 4,V
